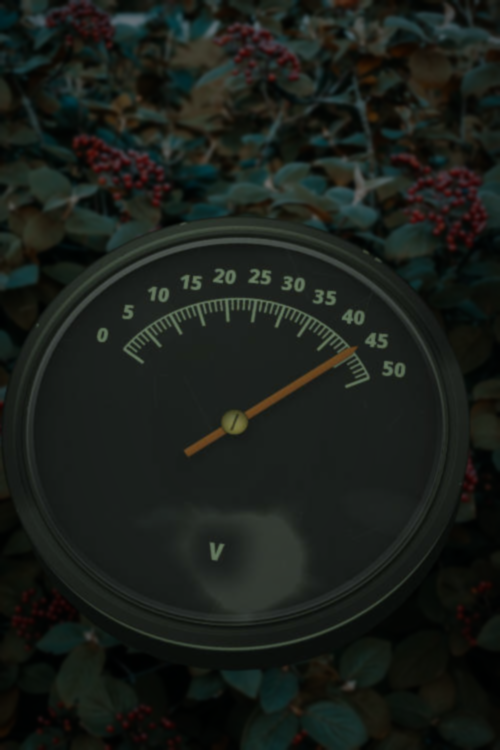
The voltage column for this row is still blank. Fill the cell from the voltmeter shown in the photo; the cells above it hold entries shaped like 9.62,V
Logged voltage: 45,V
